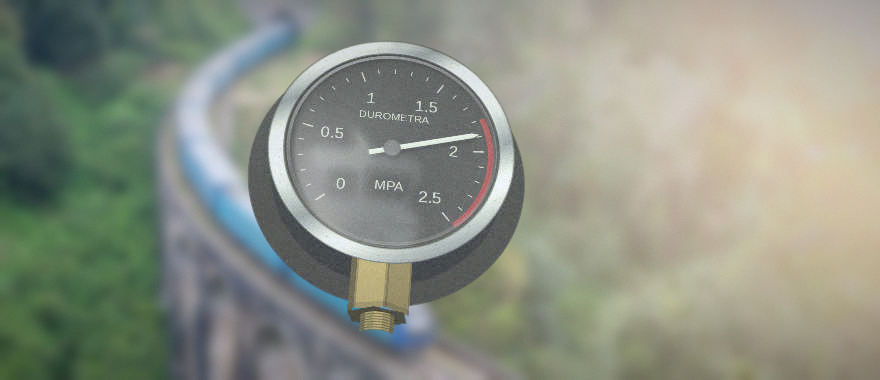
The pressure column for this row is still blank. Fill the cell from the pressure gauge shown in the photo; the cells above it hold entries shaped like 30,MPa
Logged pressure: 1.9,MPa
